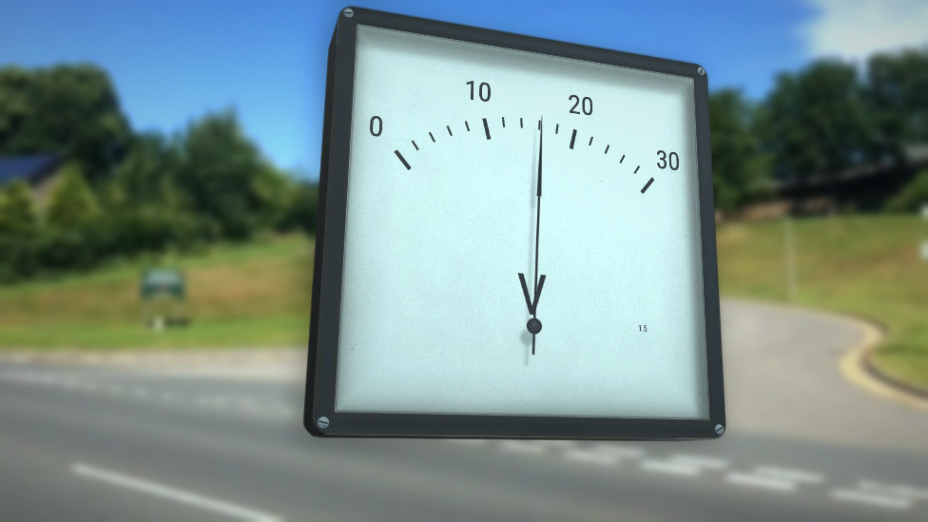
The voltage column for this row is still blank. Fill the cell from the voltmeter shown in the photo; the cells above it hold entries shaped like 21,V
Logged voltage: 16,V
